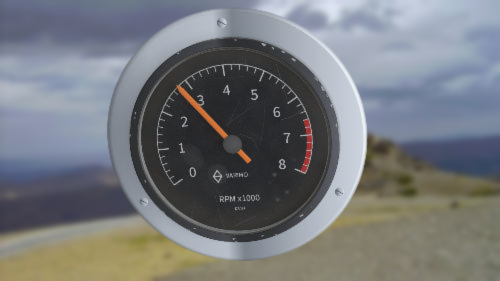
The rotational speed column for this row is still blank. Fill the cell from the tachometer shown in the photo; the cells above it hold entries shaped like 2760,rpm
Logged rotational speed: 2800,rpm
